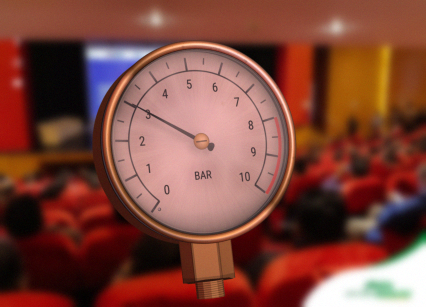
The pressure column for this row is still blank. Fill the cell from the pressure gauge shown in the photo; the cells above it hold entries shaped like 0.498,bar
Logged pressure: 3,bar
